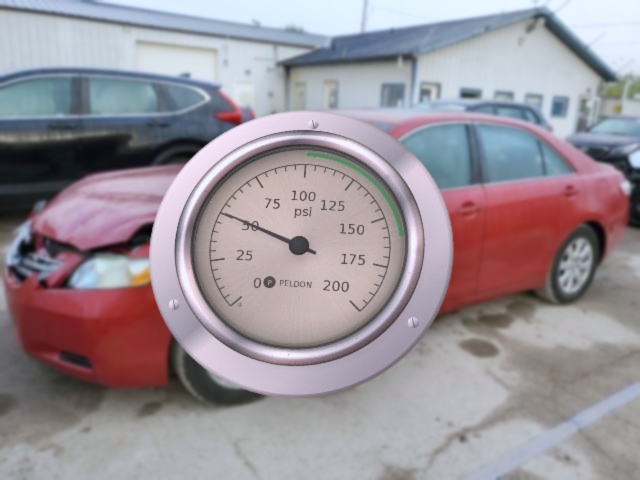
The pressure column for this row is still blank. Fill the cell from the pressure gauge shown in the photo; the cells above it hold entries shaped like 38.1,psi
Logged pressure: 50,psi
